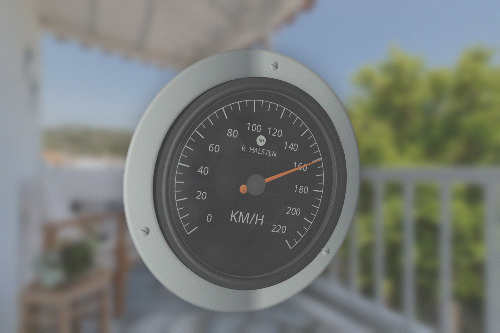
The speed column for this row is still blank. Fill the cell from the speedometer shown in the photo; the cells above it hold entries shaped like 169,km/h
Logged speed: 160,km/h
